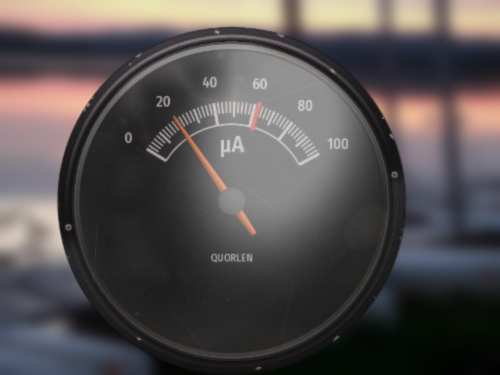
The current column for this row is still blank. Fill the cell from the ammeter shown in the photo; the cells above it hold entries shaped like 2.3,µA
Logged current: 20,µA
